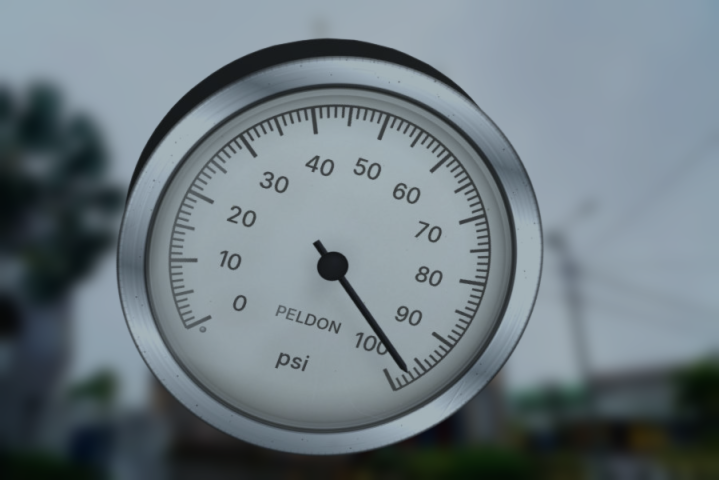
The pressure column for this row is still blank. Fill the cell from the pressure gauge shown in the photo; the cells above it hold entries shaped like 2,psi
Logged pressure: 97,psi
